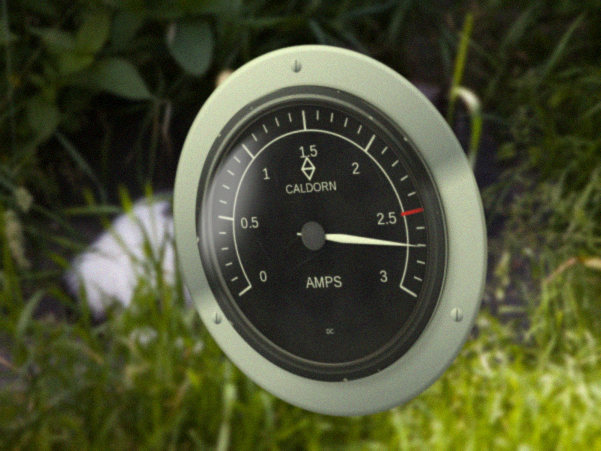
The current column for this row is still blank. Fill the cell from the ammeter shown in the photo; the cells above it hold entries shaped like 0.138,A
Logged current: 2.7,A
